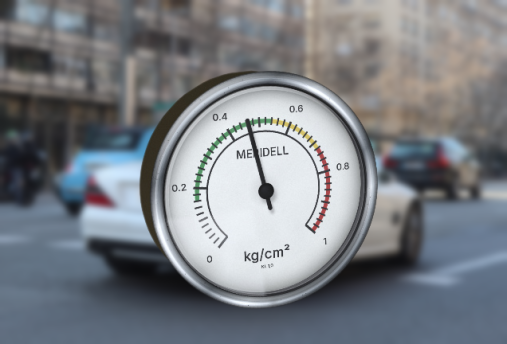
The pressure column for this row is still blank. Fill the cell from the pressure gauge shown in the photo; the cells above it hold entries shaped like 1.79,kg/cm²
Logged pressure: 0.46,kg/cm²
